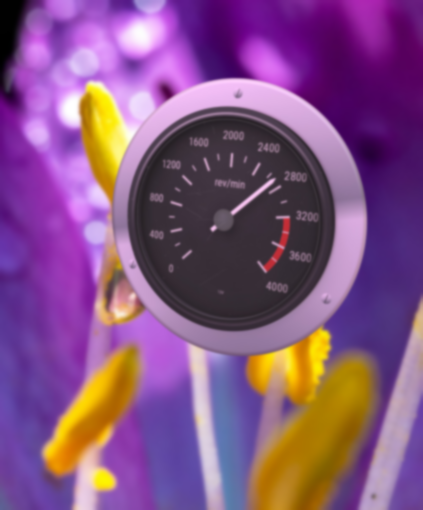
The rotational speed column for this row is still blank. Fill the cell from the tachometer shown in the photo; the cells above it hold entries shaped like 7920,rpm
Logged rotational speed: 2700,rpm
